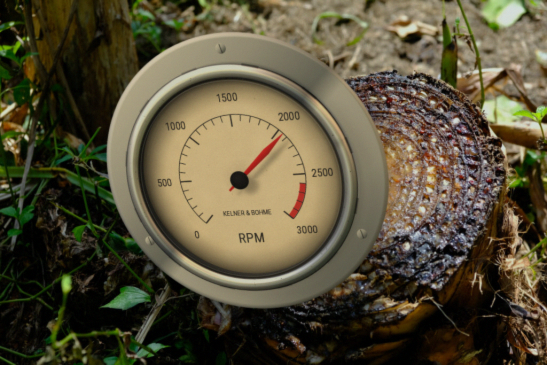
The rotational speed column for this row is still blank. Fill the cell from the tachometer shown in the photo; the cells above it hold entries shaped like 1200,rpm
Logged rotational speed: 2050,rpm
